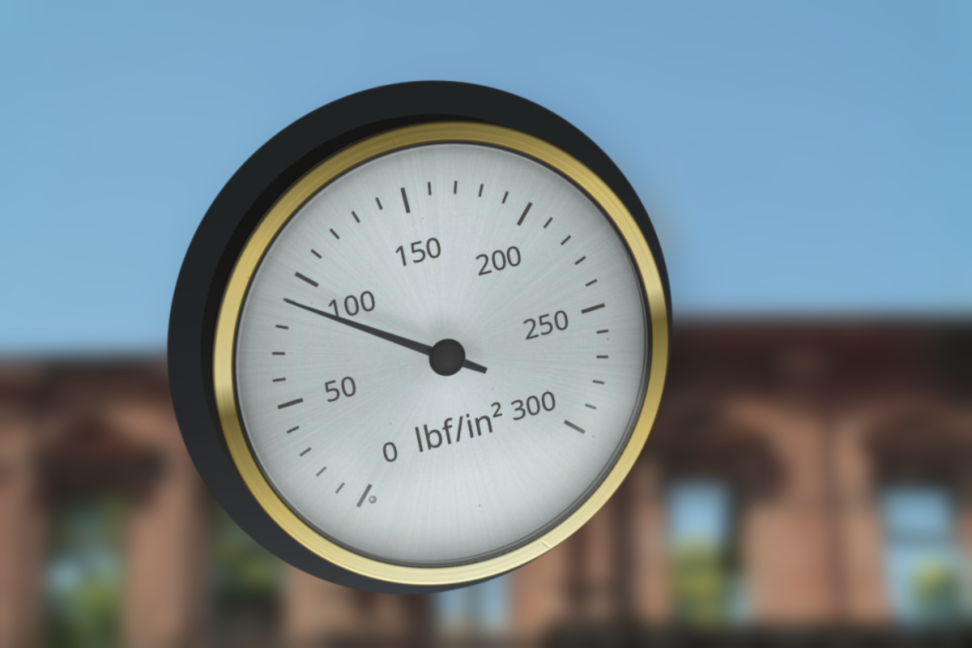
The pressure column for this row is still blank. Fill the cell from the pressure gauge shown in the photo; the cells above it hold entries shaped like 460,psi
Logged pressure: 90,psi
